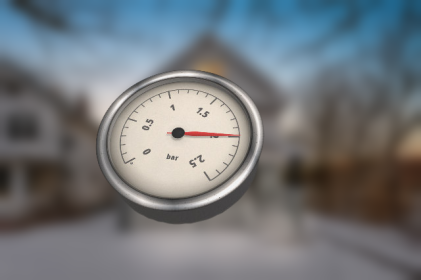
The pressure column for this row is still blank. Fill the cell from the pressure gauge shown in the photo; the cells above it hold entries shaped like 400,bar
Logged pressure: 2,bar
